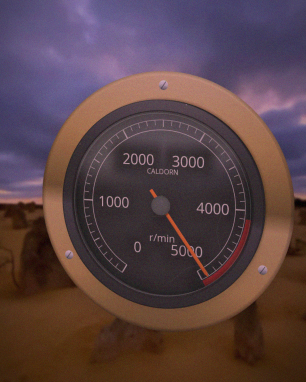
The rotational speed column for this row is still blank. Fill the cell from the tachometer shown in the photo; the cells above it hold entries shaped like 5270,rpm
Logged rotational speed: 4900,rpm
